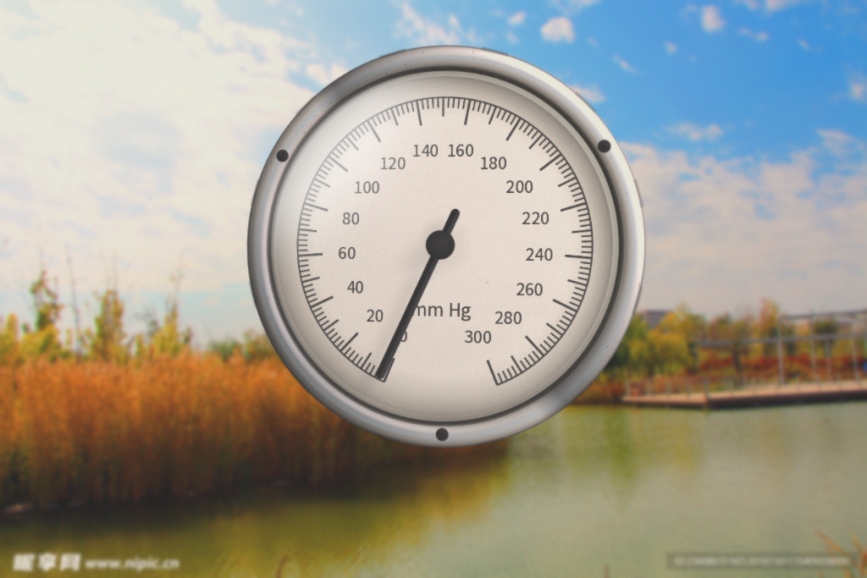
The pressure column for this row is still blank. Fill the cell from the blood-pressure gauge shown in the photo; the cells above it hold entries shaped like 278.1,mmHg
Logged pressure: 2,mmHg
